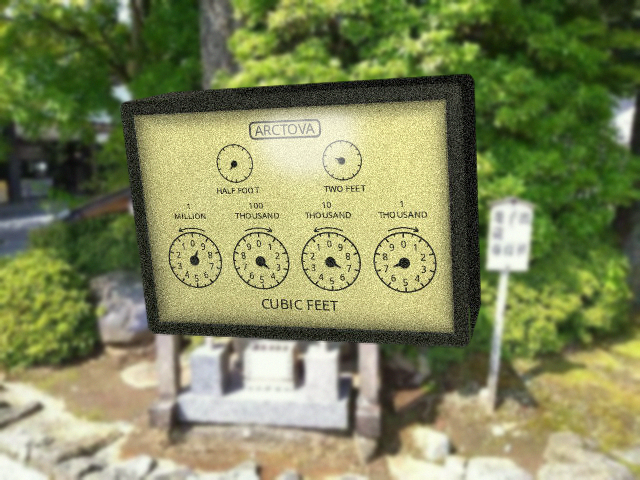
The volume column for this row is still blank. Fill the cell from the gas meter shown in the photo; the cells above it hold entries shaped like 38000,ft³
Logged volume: 936700,ft³
